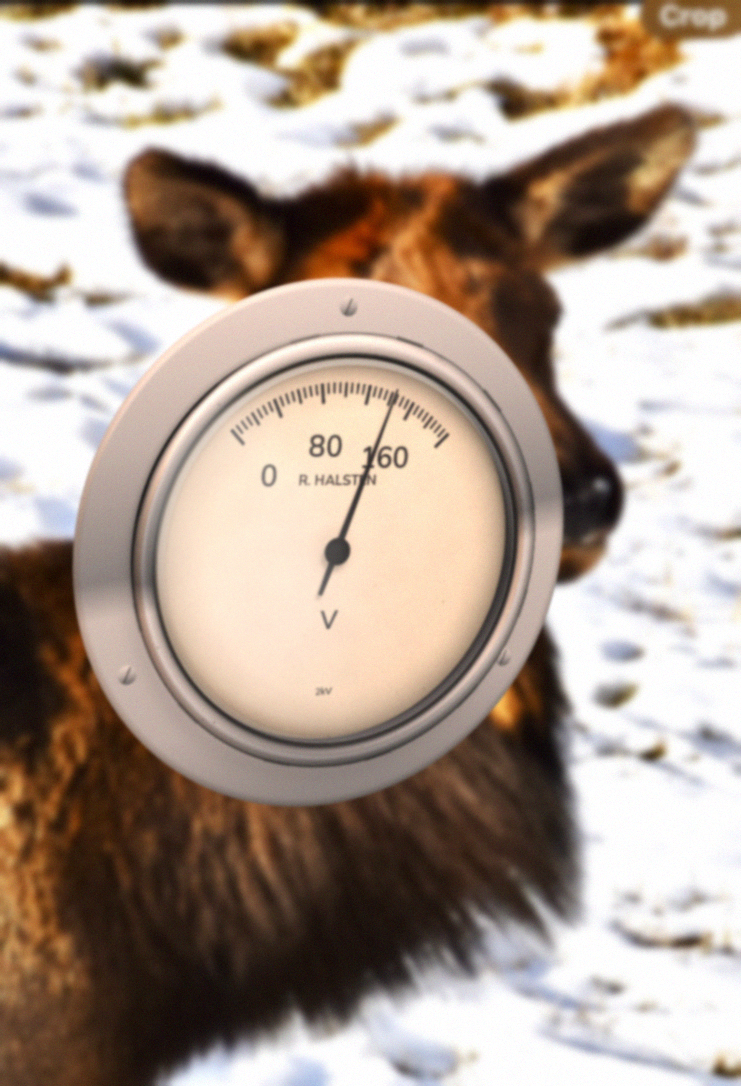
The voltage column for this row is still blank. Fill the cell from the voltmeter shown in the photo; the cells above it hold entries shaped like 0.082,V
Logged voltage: 140,V
